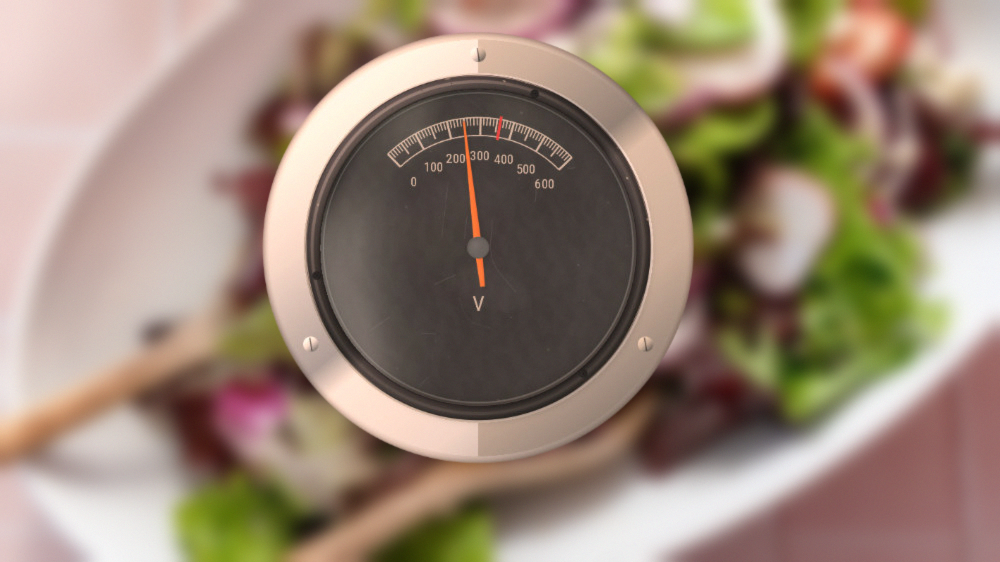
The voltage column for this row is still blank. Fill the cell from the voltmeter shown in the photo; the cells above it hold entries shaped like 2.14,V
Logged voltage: 250,V
